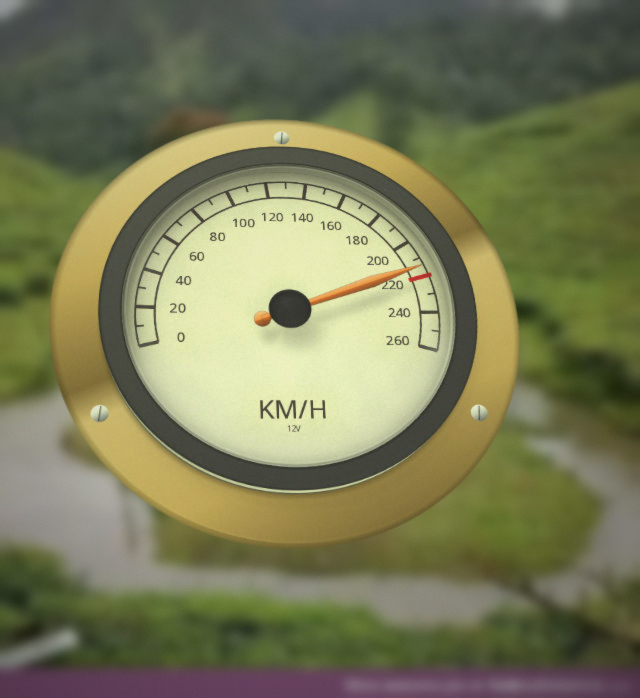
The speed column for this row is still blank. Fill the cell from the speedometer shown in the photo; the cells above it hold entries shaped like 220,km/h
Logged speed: 215,km/h
